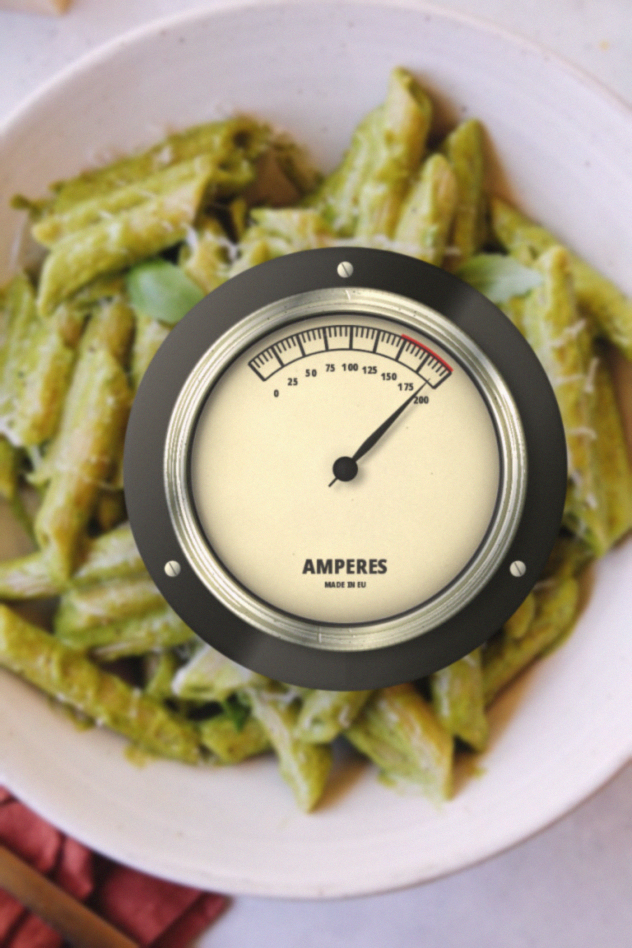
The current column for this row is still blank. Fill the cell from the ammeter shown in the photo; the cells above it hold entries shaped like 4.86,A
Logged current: 190,A
